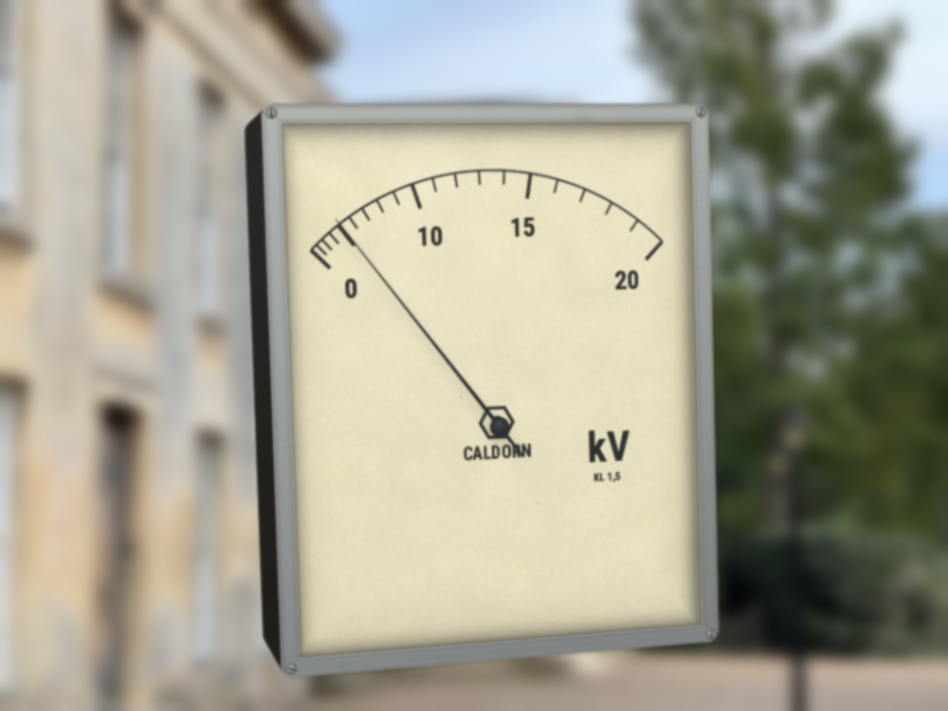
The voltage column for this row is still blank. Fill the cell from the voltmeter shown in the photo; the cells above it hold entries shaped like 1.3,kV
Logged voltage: 5,kV
